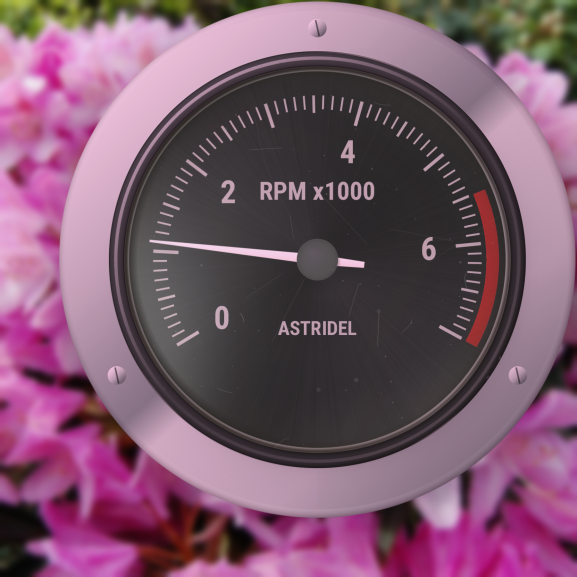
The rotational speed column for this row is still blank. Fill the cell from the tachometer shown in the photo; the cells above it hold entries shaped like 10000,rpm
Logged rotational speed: 1100,rpm
